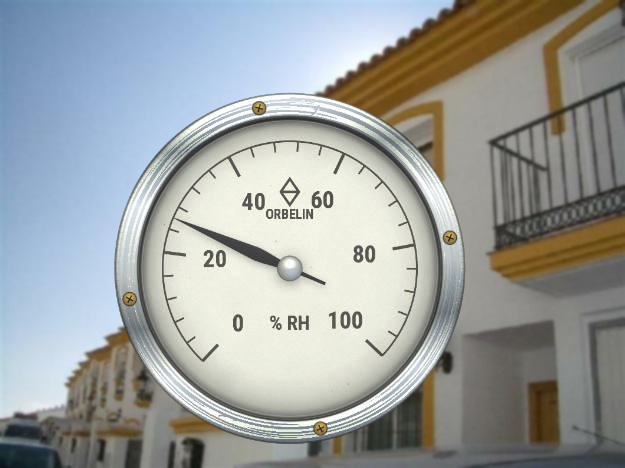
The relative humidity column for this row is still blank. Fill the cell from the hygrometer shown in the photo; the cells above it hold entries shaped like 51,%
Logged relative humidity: 26,%
